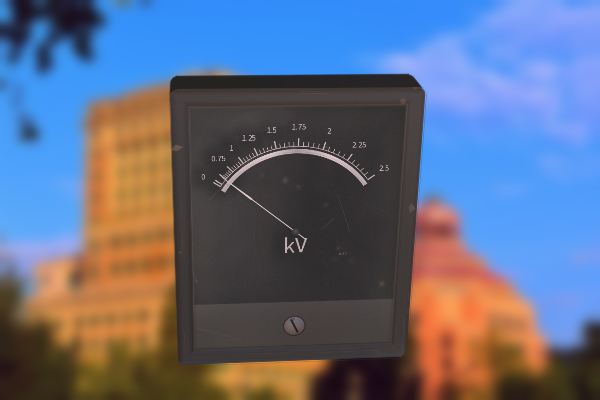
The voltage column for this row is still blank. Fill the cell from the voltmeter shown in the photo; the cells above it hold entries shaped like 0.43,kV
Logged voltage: 0.5,kV
